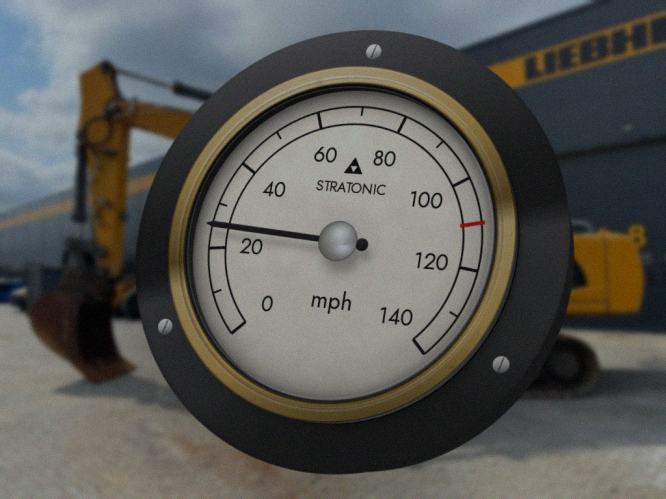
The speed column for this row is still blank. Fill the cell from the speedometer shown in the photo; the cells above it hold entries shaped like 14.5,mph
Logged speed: 25,mph
